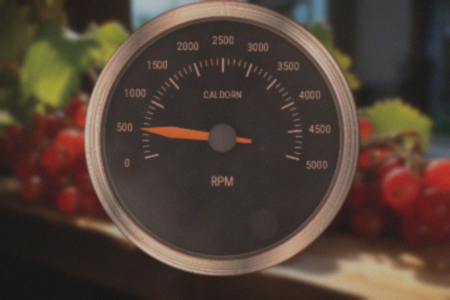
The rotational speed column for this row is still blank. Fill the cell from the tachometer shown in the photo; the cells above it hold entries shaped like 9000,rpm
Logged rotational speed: 500,rpm
